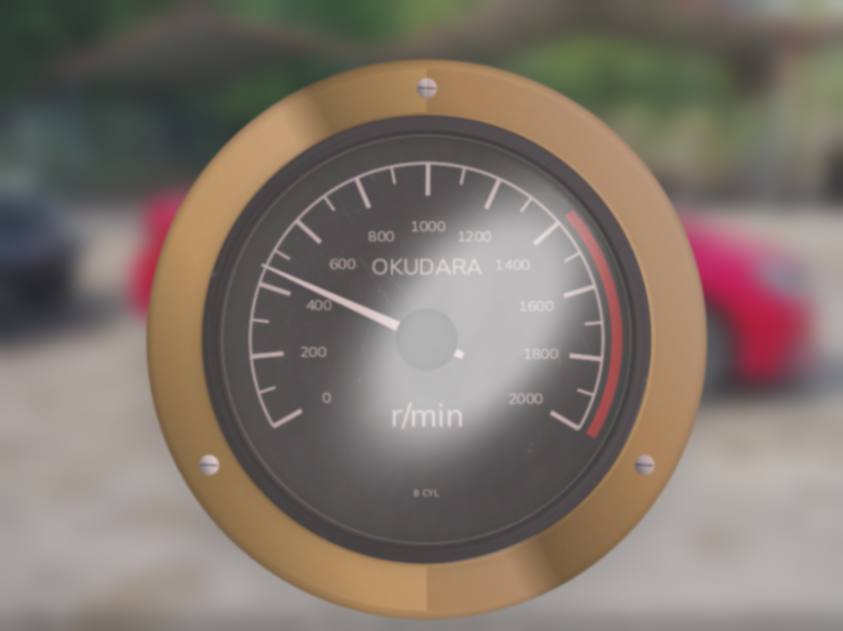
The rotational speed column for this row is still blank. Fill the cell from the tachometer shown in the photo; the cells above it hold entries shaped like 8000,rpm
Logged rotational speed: 450,rpm
